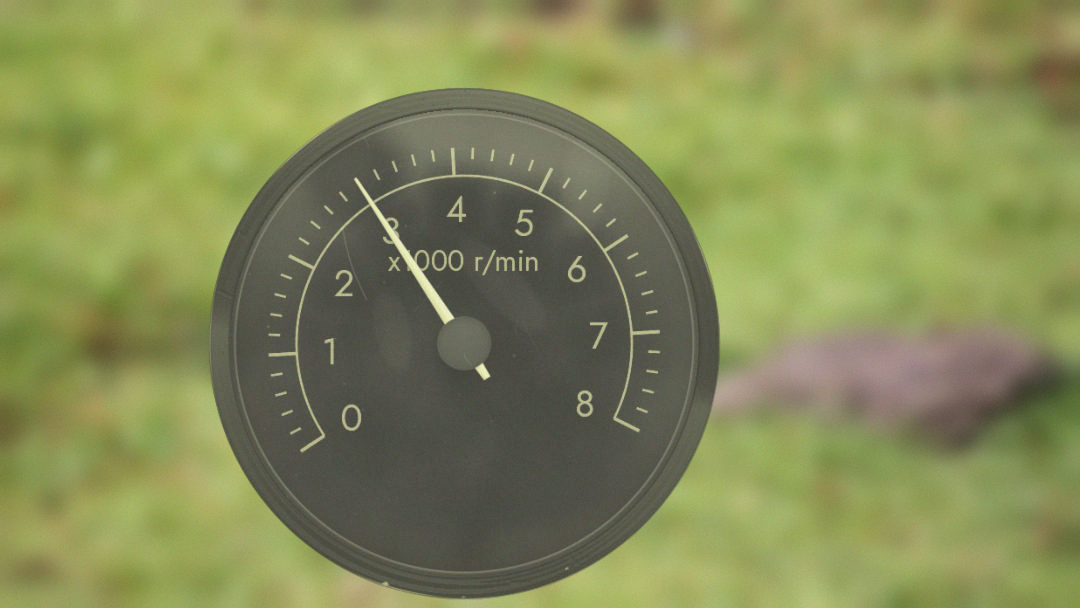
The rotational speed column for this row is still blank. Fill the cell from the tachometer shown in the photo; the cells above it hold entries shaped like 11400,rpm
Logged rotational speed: 3000,rpm
